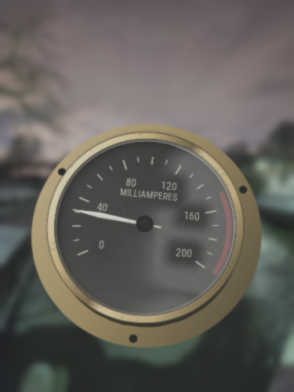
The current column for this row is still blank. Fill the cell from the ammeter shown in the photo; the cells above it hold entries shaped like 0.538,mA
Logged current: 30,mA
